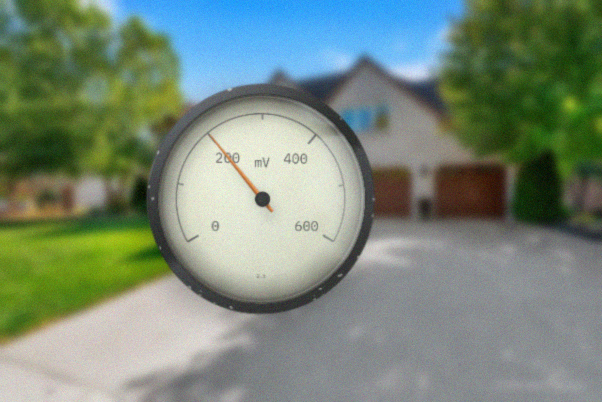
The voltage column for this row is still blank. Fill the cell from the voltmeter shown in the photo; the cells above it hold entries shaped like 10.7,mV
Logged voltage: 200,mV
